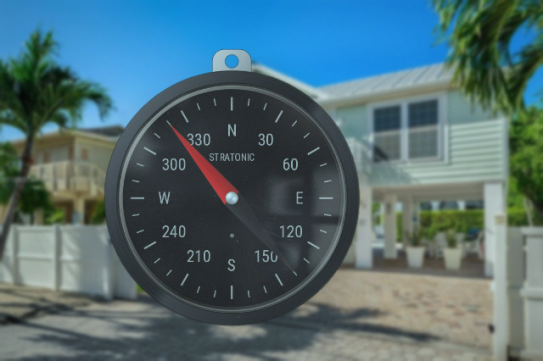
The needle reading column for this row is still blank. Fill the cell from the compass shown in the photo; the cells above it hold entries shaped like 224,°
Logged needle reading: 320,°
